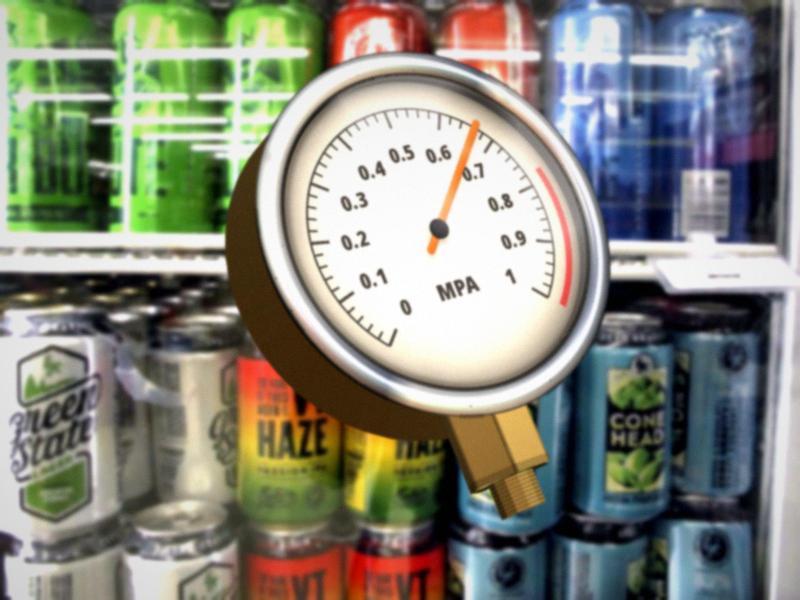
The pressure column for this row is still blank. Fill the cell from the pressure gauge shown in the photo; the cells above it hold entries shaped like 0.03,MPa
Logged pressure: 0.66,MPa
